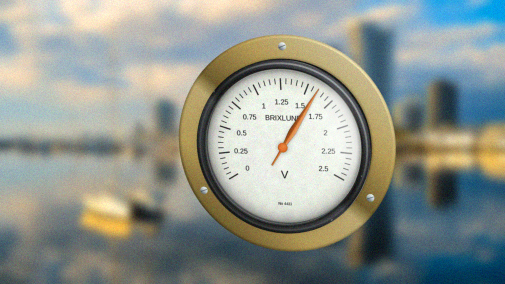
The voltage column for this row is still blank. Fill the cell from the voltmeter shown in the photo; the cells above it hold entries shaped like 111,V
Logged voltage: 1.6,V
